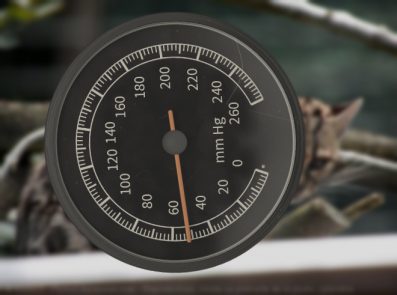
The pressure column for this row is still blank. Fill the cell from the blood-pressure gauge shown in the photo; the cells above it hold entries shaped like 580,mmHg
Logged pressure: 52,mmHg
